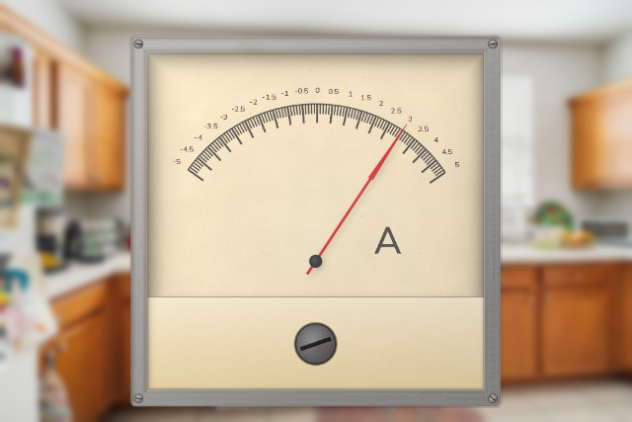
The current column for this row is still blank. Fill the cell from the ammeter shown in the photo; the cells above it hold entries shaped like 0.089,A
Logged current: 3,A
